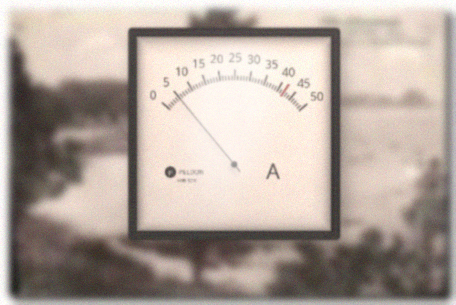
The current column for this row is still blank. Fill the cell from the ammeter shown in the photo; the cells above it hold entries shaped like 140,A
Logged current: 5,A
